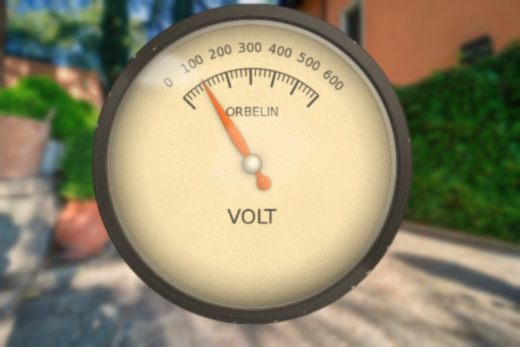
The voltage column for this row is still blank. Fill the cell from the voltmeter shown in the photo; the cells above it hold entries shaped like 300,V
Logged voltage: 100,V
